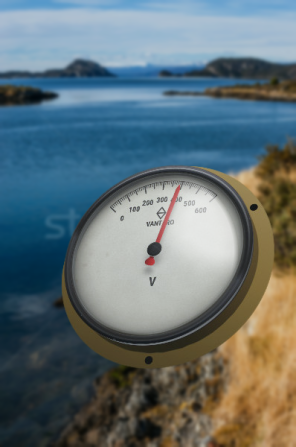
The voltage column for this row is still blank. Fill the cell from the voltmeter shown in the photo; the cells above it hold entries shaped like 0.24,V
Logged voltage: 400,V
